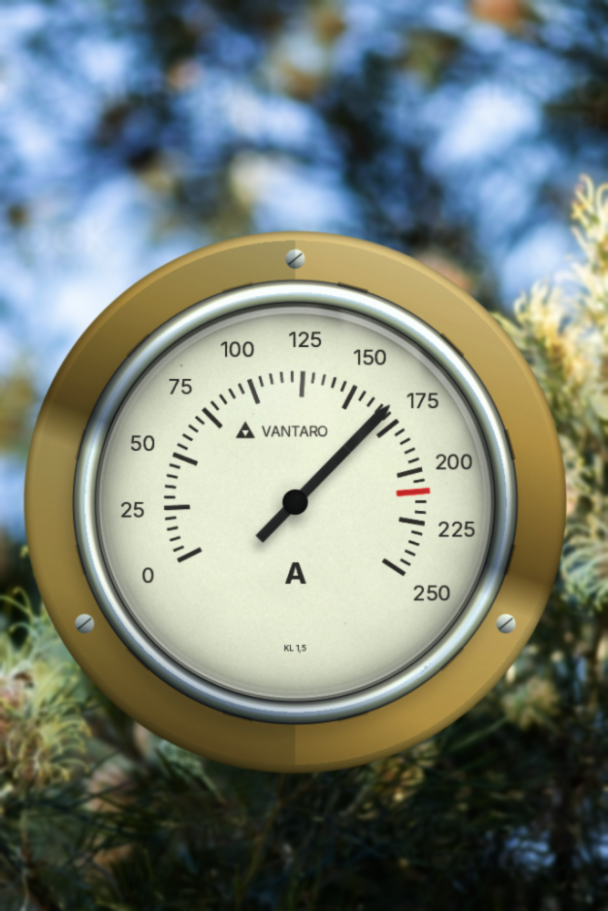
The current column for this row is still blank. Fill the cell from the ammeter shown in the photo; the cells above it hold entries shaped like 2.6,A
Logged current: 167.5,A
